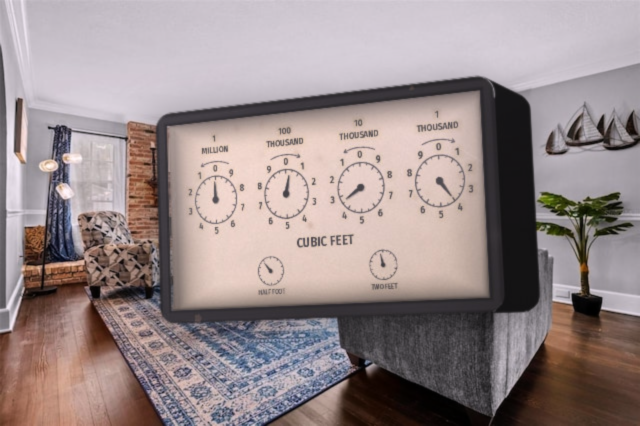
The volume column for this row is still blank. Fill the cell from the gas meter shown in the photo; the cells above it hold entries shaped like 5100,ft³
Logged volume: 3400,ft³
